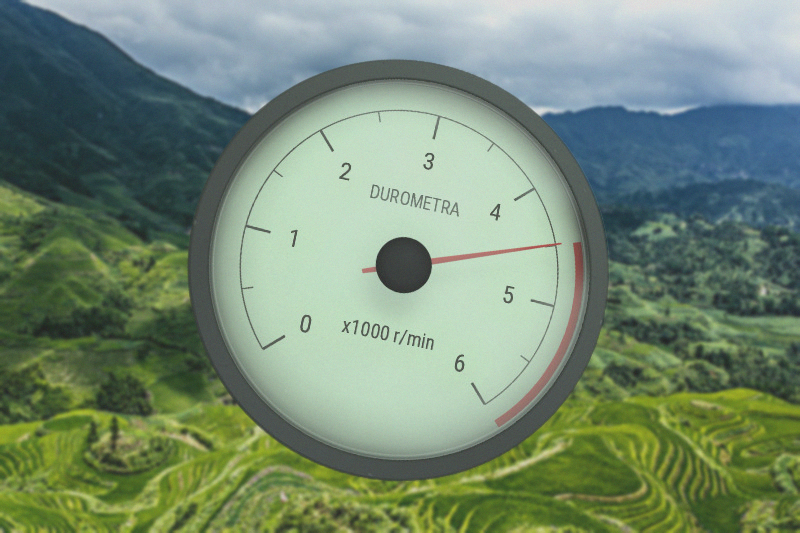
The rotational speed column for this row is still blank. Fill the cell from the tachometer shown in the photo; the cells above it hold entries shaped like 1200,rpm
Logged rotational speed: 4500,rpm
